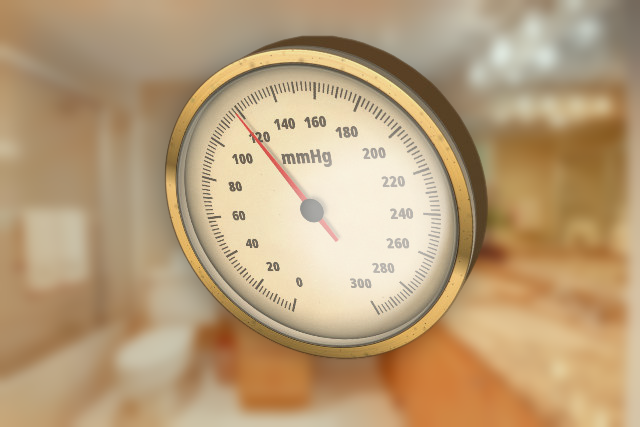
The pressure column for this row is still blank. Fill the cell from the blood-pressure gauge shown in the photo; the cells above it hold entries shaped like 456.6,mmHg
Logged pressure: 120,mmHg
